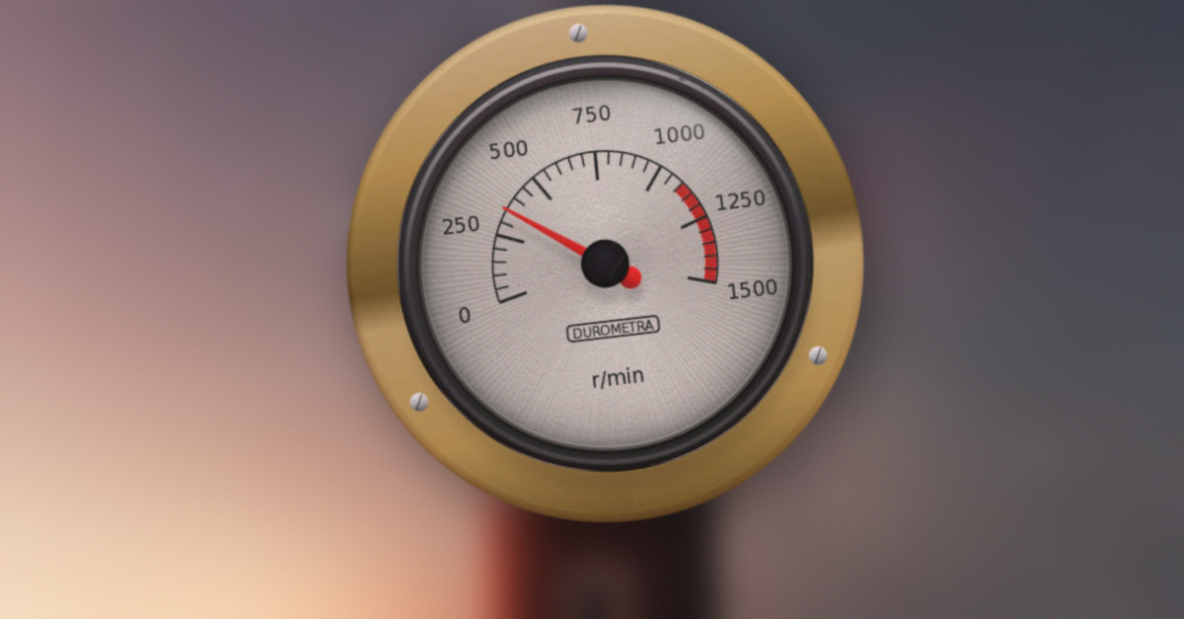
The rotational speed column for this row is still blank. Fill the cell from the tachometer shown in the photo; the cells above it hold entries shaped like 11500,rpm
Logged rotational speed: 350,rpm
